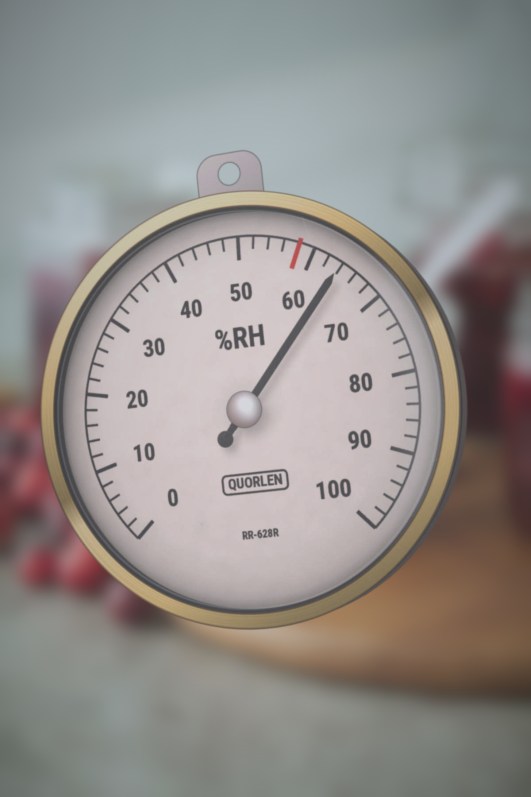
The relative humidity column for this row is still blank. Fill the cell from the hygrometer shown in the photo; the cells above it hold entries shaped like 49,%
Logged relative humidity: 64,%
